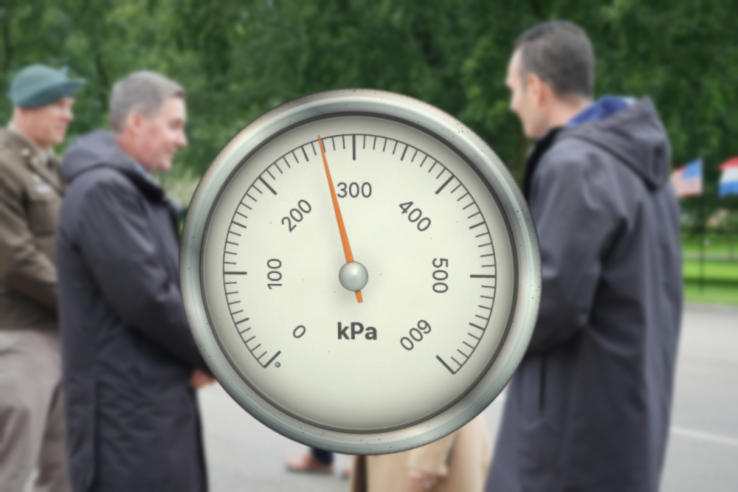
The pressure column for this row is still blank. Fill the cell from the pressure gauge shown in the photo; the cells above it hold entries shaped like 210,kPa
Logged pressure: 270,kPa
